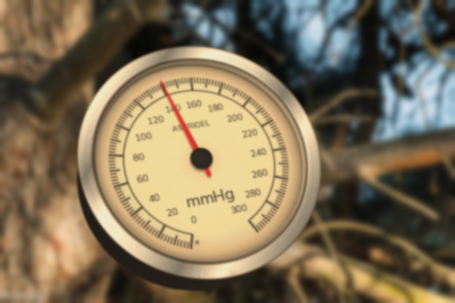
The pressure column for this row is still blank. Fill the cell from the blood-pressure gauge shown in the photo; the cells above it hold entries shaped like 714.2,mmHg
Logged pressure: 140,mmHg
